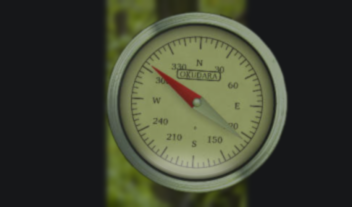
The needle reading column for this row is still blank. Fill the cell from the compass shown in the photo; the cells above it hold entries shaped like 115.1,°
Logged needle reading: 305,°
